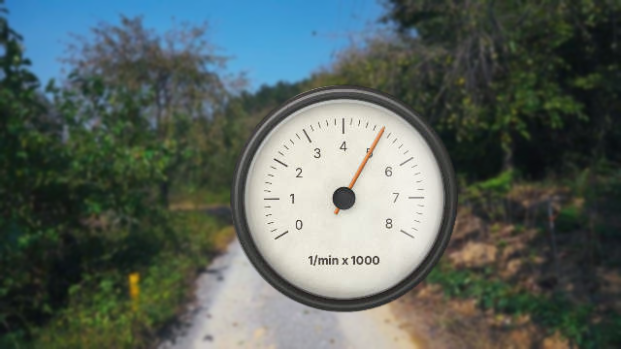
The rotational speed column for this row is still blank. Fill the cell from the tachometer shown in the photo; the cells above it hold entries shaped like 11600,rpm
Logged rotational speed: 5000,rpm
